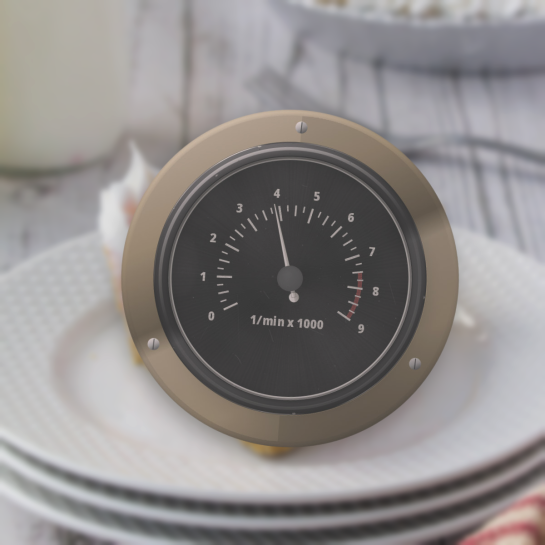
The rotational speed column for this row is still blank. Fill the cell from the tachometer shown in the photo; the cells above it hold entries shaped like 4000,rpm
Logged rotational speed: 3875,rpm
